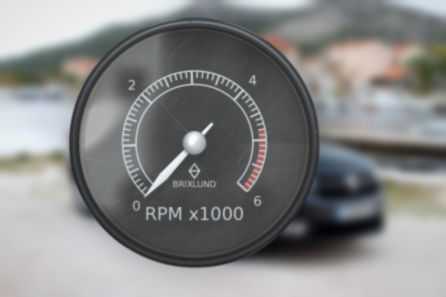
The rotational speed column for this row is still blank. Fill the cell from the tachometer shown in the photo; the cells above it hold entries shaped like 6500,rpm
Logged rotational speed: 0,rpm
